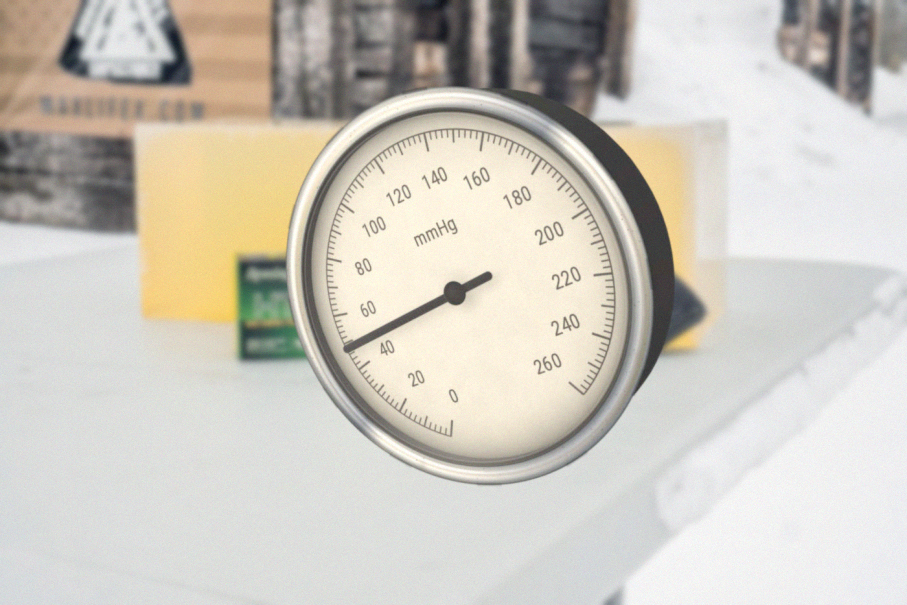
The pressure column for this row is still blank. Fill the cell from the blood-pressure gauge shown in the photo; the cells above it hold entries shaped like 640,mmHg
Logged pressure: 48,mmHg
